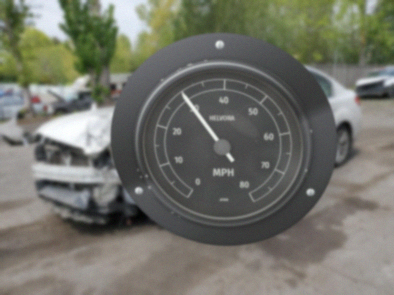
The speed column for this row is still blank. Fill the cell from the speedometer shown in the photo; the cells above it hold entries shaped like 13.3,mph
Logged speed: 30,mph
